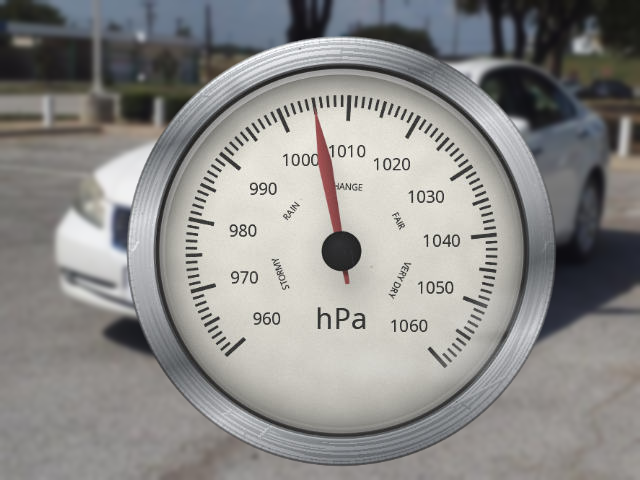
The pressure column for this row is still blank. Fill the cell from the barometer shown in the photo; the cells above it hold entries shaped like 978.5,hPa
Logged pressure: 1005,hPa
